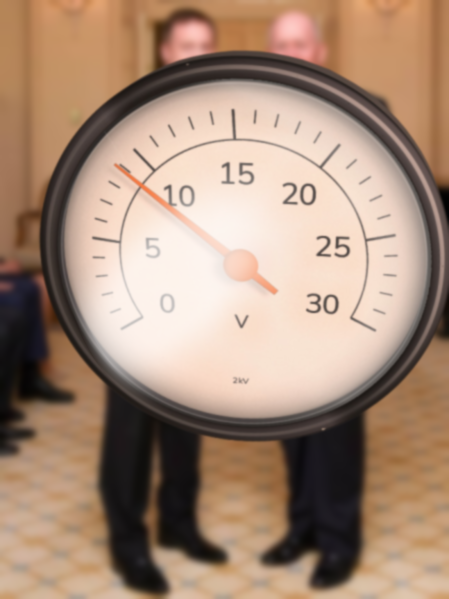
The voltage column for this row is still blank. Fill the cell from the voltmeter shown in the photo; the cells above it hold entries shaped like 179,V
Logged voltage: 9,V
